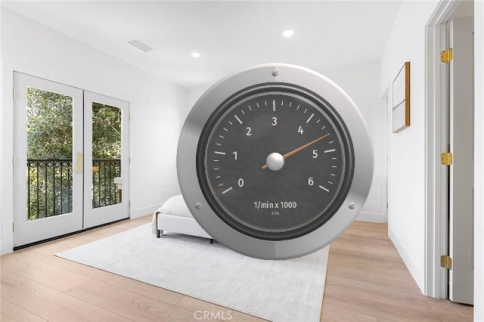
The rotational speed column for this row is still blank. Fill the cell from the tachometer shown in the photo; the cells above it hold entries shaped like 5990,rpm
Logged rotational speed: 4600,rpm
